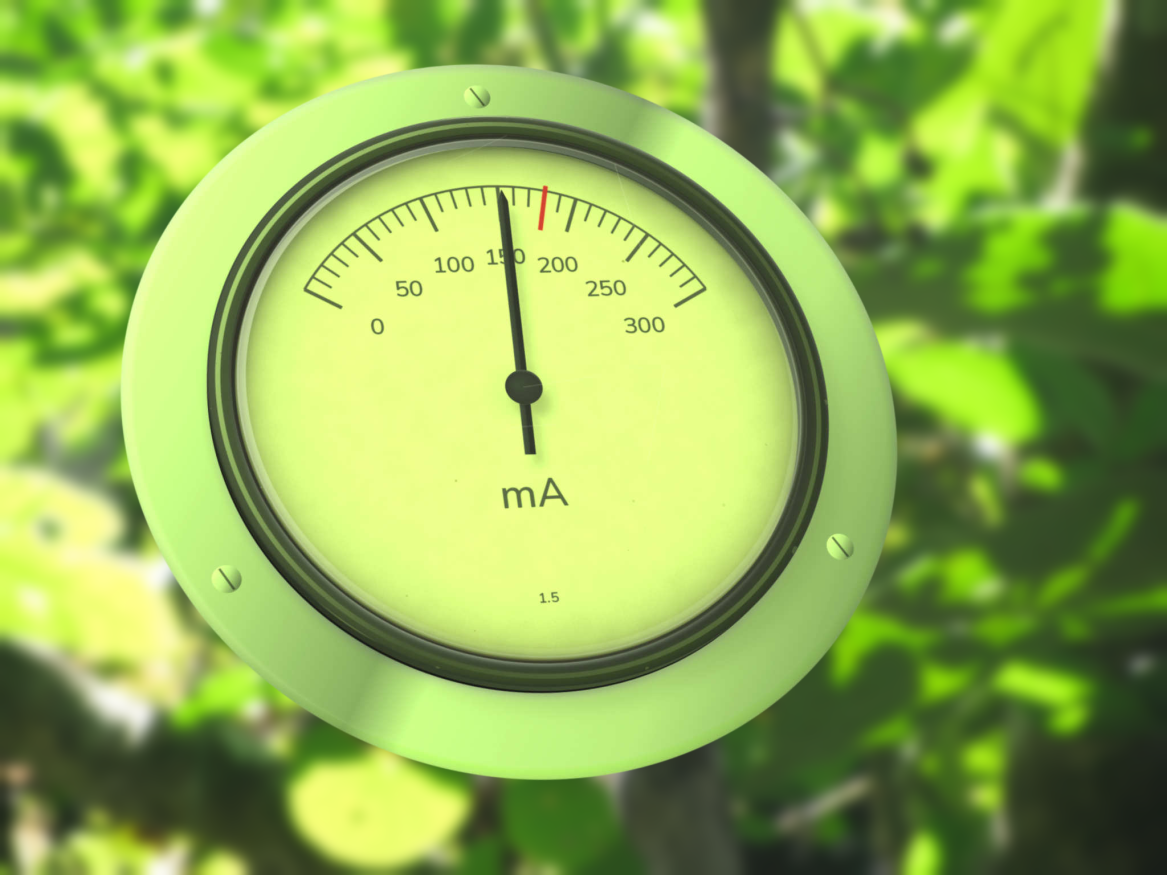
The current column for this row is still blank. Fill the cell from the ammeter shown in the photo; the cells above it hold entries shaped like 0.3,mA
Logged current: 150,mA
